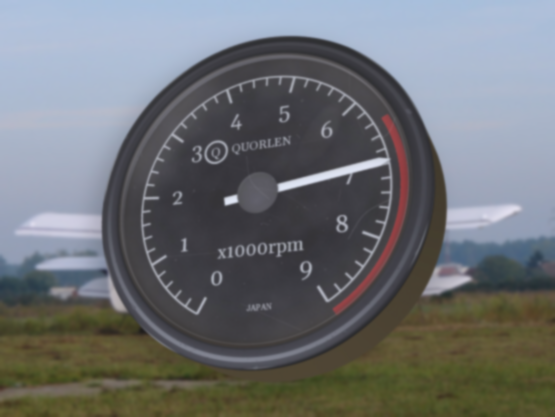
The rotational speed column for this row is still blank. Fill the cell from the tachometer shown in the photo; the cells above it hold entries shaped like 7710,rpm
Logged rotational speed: 7000,rpm
